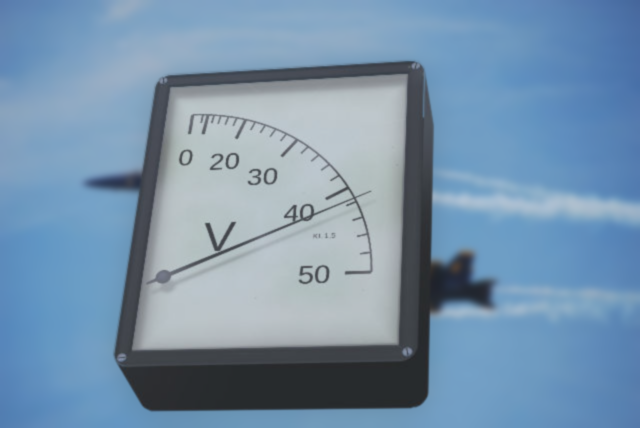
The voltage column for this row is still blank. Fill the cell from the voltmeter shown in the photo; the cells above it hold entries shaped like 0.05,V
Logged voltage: 42,V
